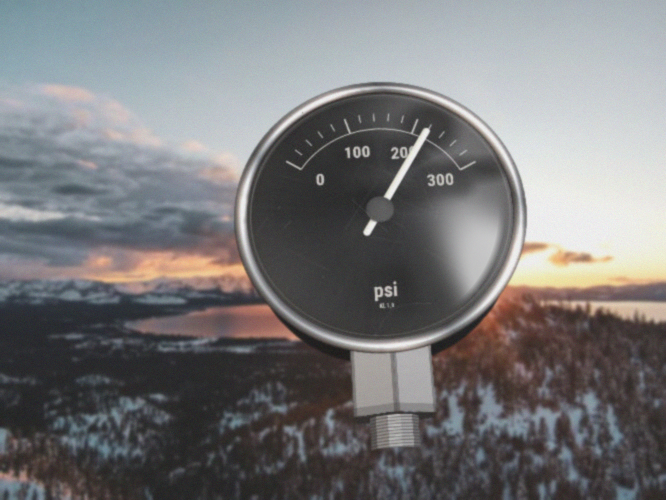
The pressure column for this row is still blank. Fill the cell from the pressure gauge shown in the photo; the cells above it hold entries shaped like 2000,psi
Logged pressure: 220,psi
